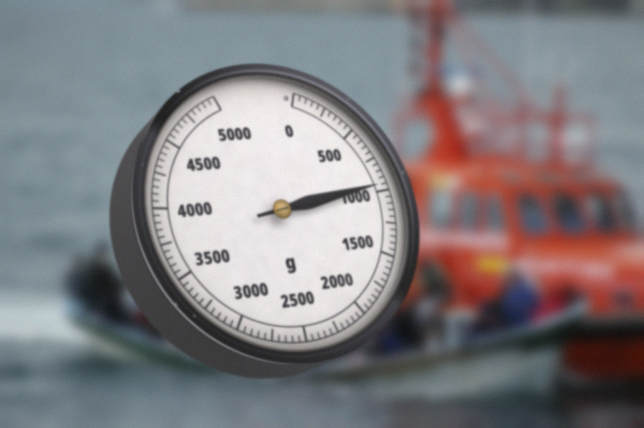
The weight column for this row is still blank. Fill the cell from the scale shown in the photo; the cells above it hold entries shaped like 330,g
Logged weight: 950,g
